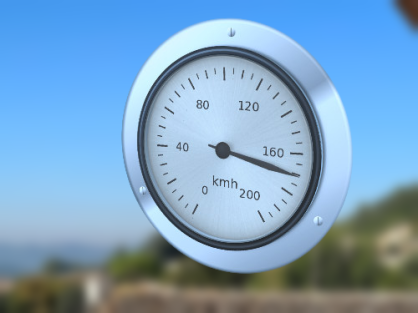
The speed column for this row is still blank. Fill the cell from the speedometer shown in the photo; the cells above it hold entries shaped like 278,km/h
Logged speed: 170,km/h
